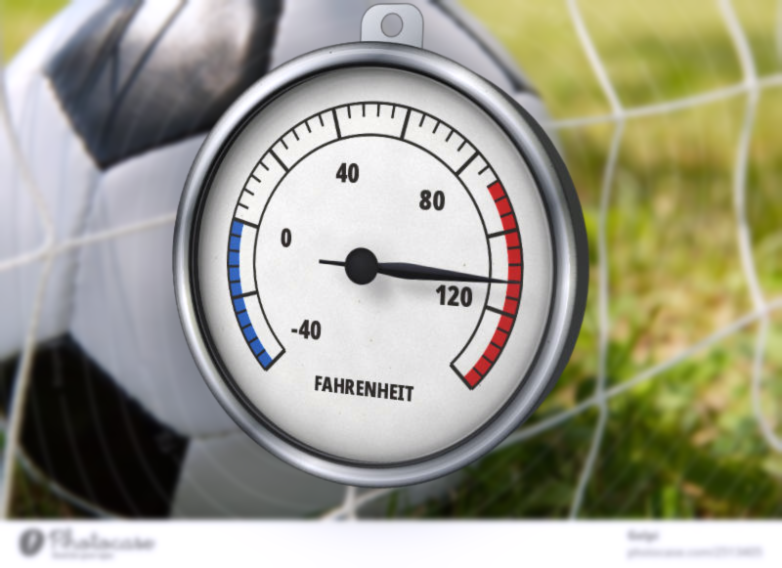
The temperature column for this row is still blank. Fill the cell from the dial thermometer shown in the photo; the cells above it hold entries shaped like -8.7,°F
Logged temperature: 112,°F
